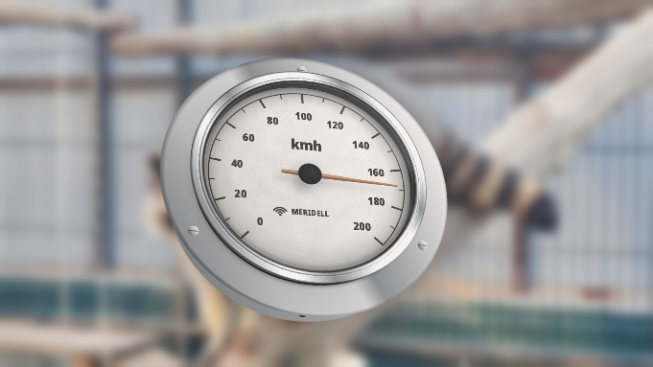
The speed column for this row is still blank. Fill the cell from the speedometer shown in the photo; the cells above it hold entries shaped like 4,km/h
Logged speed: 170,km/h
